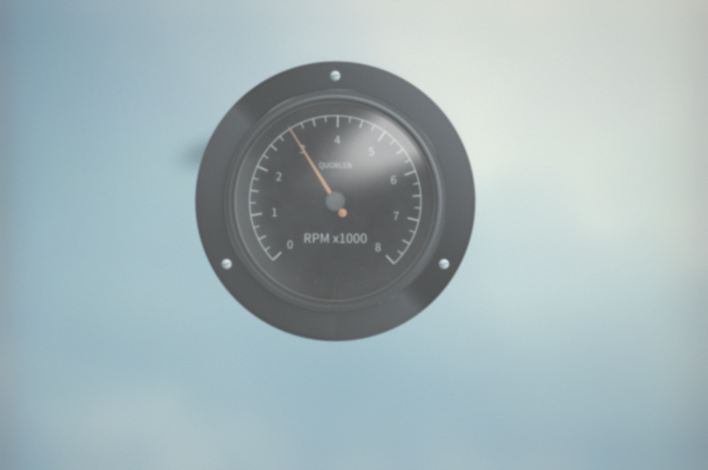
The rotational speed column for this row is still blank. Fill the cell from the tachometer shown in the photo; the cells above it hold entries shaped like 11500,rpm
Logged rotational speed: 3000,rpm
